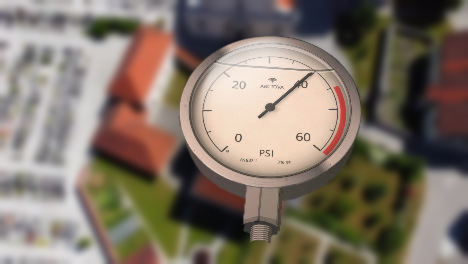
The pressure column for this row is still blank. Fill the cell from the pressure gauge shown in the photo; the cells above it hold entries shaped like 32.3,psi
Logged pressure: 40,psi
